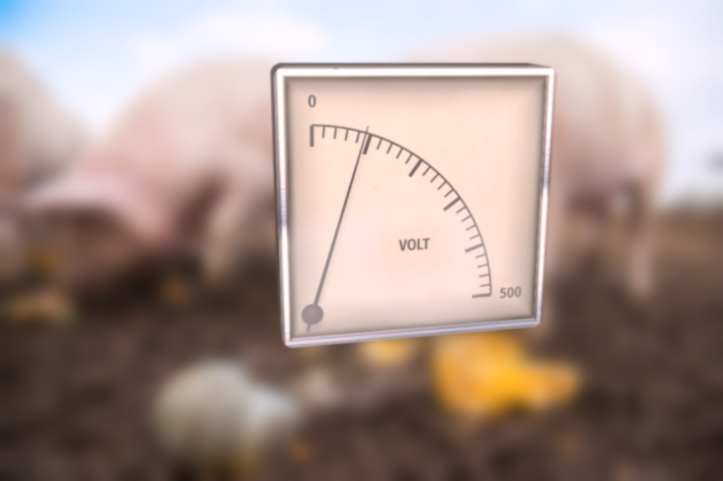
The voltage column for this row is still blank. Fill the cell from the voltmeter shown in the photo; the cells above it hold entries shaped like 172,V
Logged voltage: 90,V
